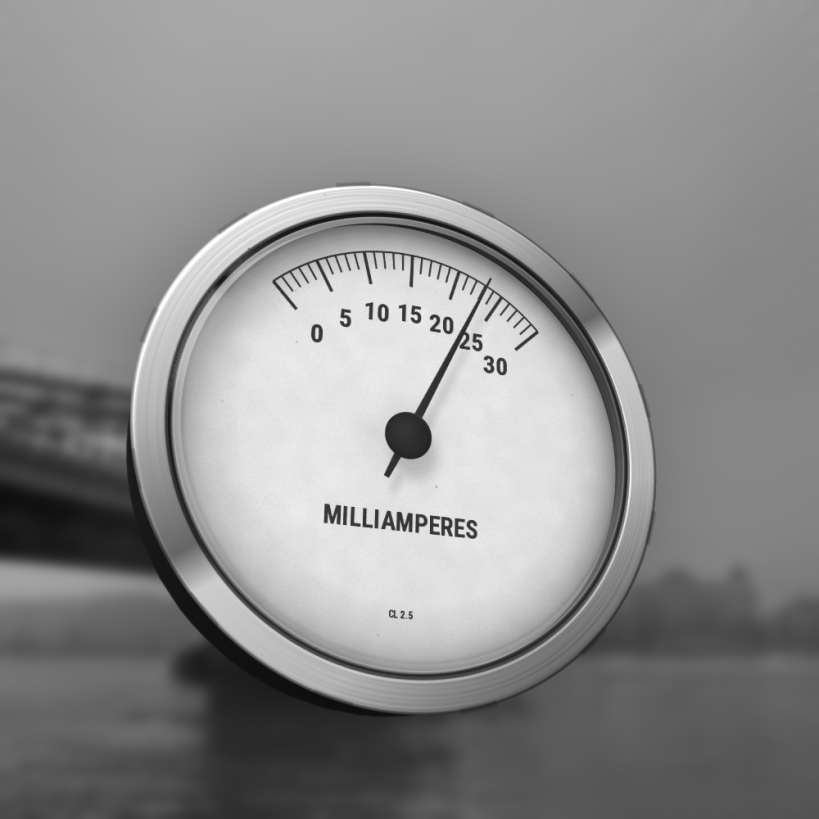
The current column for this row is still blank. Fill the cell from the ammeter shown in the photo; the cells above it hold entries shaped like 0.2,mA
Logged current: 23,mA
